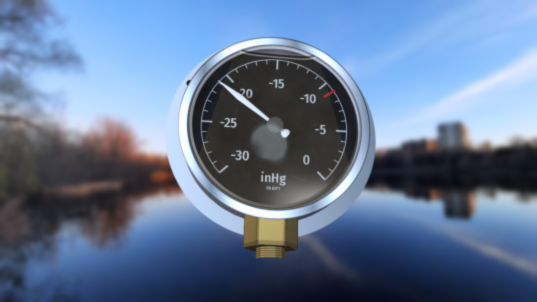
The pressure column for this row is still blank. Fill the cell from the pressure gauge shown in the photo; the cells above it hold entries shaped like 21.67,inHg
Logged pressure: -21,inHg
